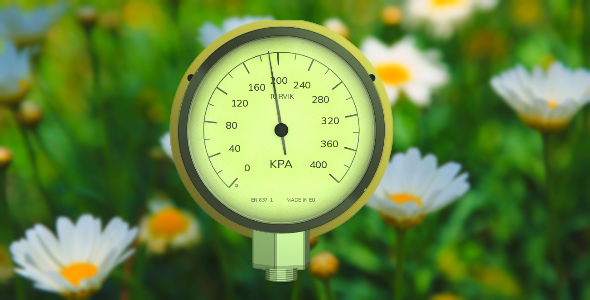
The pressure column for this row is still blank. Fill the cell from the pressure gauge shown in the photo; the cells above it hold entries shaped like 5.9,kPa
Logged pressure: 190,kPa
